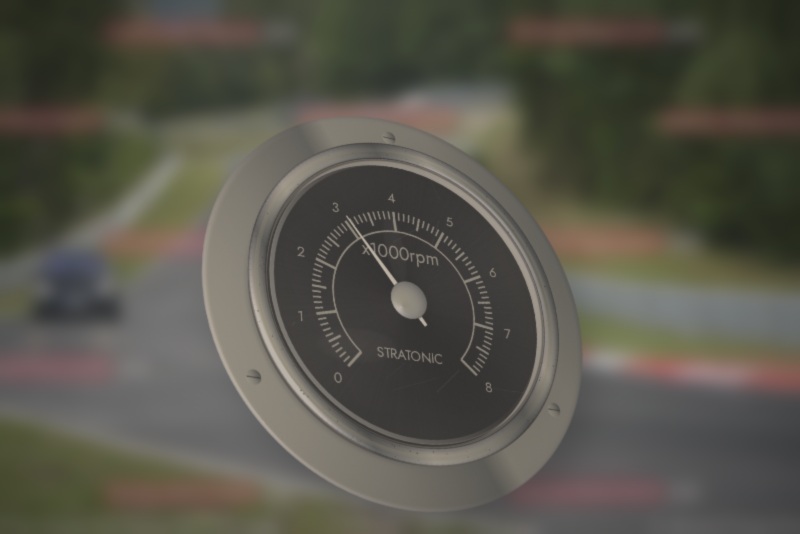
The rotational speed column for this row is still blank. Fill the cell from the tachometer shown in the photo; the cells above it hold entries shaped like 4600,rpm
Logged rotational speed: 3000,rpm
